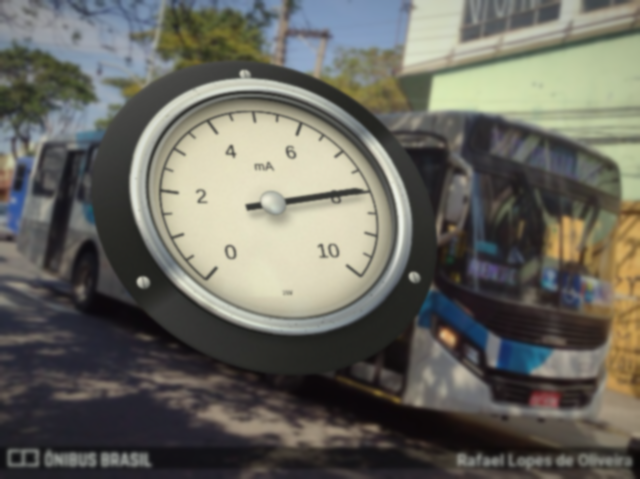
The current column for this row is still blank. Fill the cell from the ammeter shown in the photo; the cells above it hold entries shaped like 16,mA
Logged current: 8,mA
